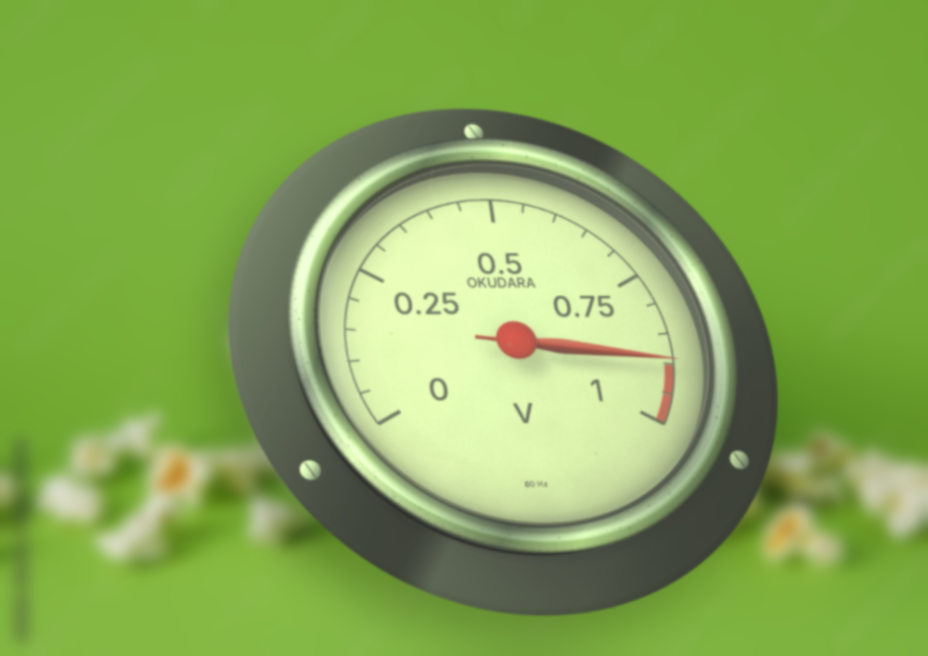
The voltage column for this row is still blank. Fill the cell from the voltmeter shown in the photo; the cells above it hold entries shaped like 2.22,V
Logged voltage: 0.9,V
